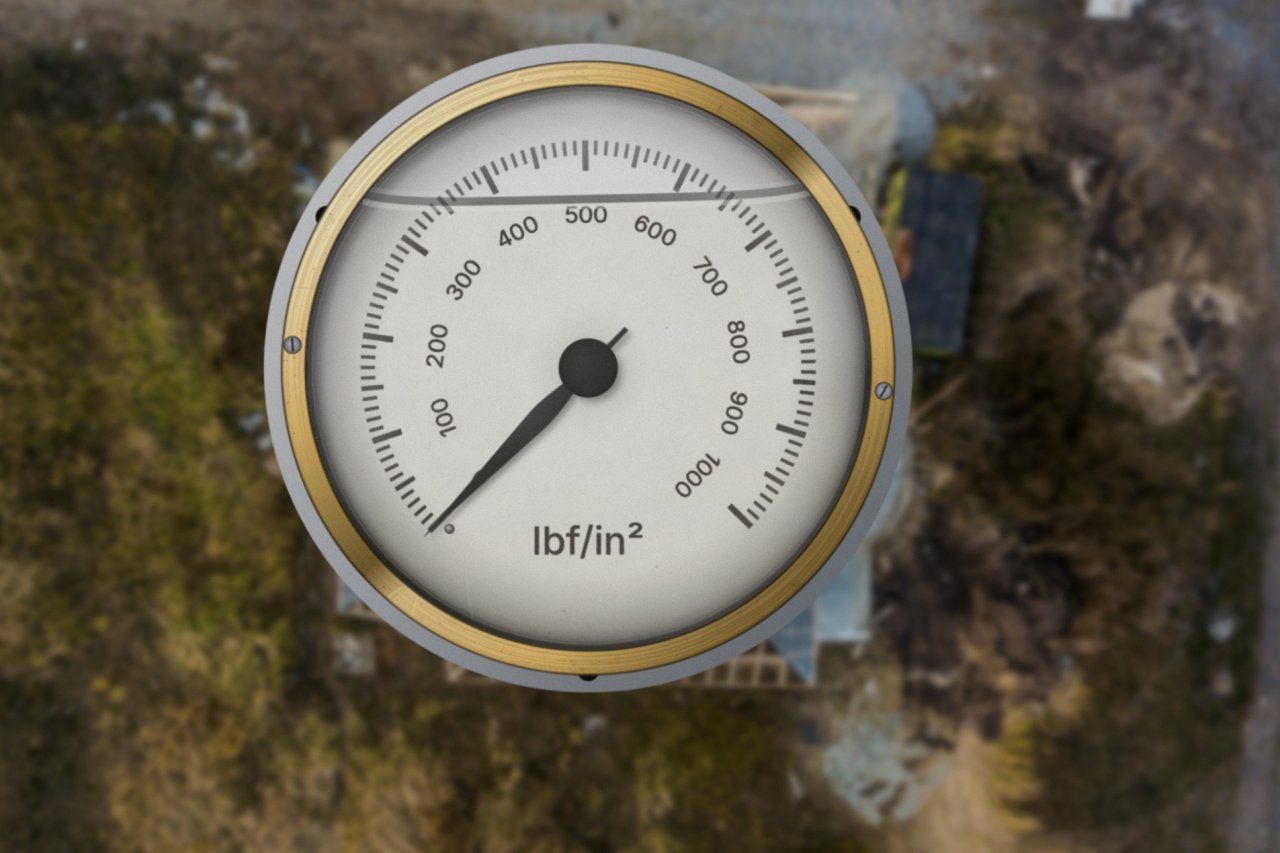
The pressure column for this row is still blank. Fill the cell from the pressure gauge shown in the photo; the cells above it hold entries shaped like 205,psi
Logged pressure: 0,psi
